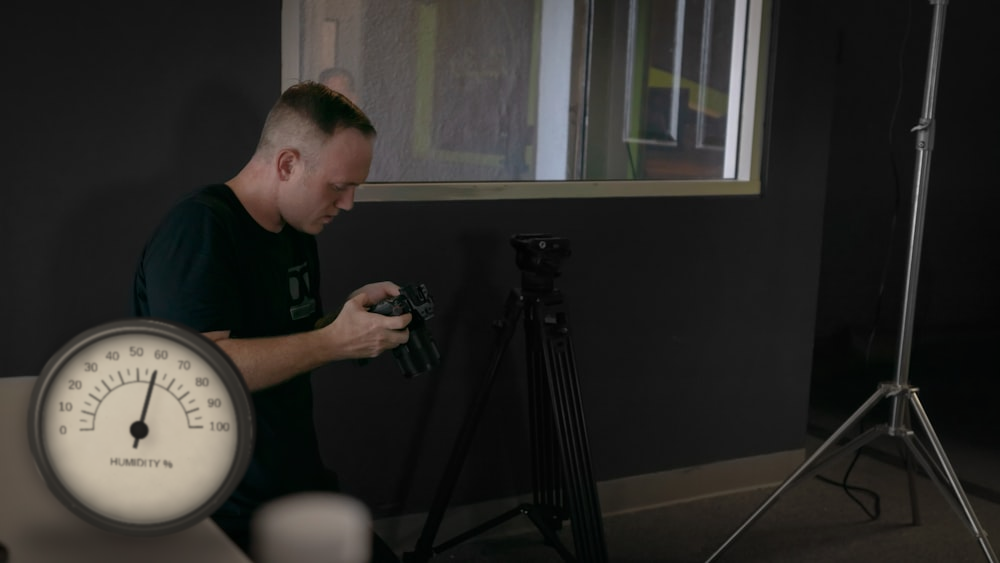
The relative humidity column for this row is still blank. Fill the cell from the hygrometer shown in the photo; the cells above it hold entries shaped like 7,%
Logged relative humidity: 60,%
